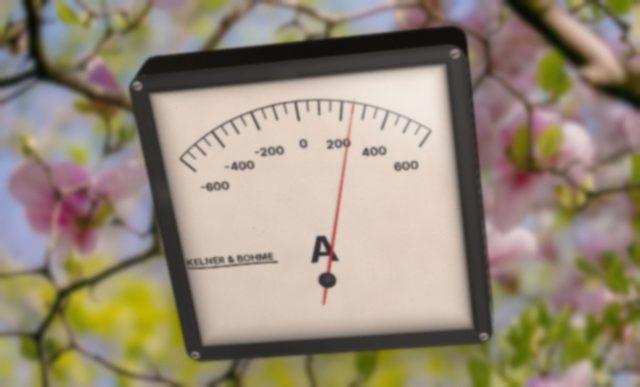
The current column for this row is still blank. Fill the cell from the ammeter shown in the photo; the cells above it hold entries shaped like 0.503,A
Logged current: 250,A
